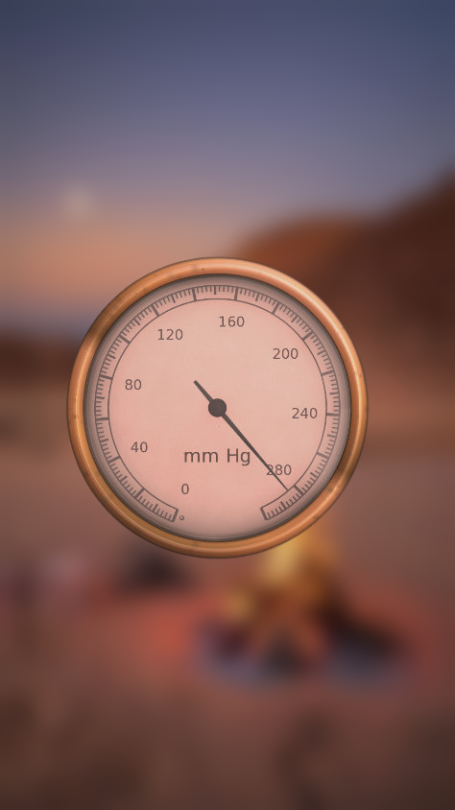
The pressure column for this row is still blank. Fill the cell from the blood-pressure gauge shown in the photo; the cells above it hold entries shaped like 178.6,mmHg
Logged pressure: 284,mmHg
